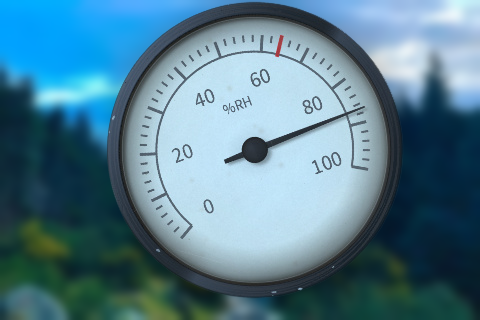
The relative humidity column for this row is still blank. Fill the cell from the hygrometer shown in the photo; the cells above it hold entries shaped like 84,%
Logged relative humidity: 87,%
